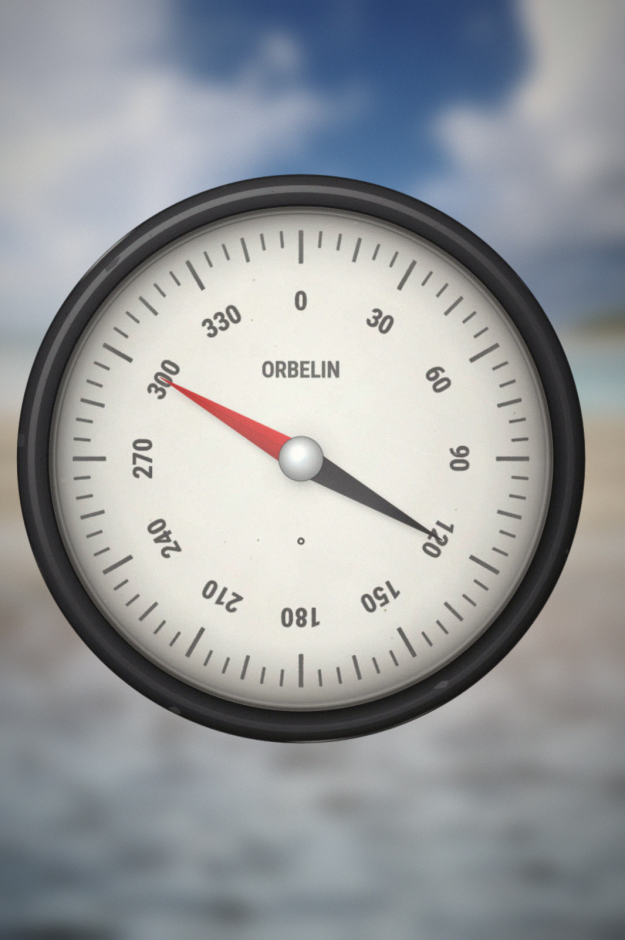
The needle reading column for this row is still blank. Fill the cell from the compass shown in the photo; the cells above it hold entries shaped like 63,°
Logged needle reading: 300,°
